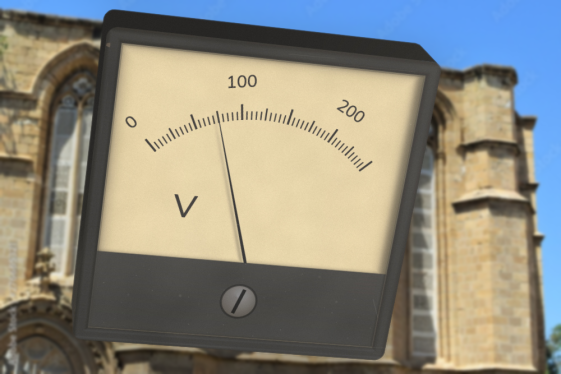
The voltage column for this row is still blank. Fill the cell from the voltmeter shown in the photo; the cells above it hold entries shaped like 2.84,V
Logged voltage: 75,V
